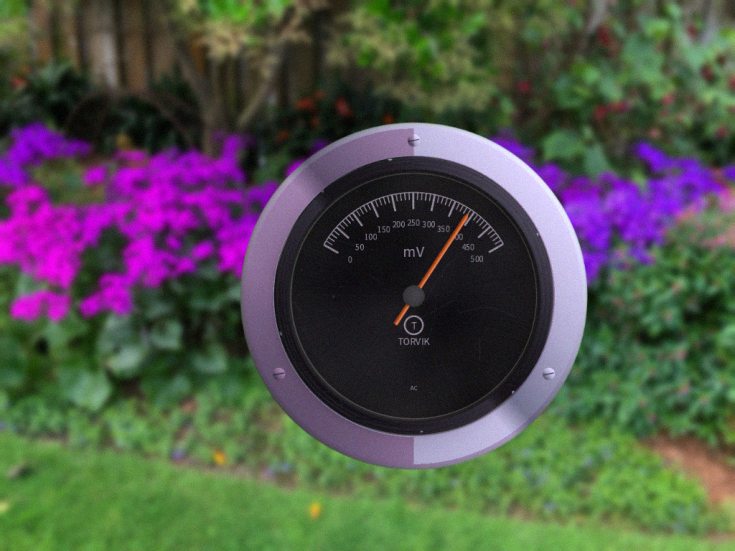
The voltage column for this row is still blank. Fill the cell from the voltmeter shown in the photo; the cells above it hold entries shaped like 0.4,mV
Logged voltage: 390,mV
